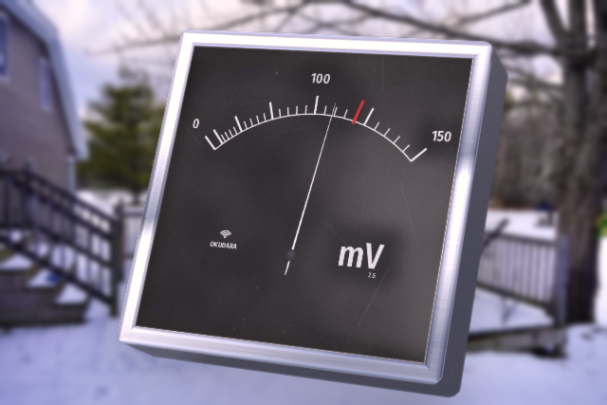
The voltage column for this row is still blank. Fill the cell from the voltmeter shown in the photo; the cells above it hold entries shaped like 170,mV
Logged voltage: 110,mV
